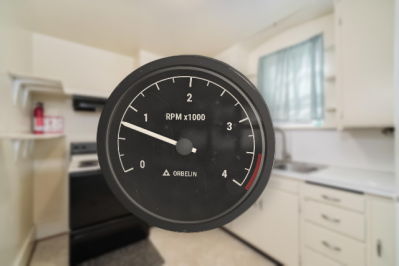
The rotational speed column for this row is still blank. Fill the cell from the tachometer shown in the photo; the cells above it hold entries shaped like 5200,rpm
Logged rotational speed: 750,rpm
